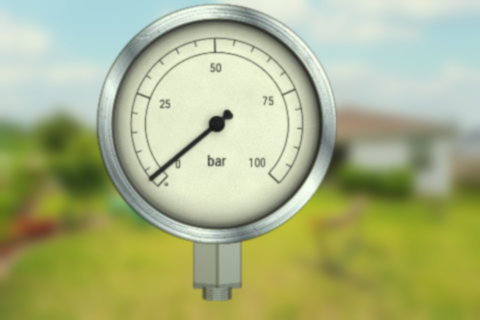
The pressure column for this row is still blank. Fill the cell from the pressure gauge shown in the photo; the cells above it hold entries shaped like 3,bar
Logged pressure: 2.5,bar
